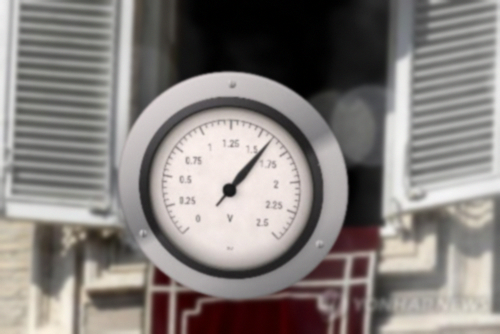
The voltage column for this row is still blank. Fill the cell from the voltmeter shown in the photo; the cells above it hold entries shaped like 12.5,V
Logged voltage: 1.6,V
